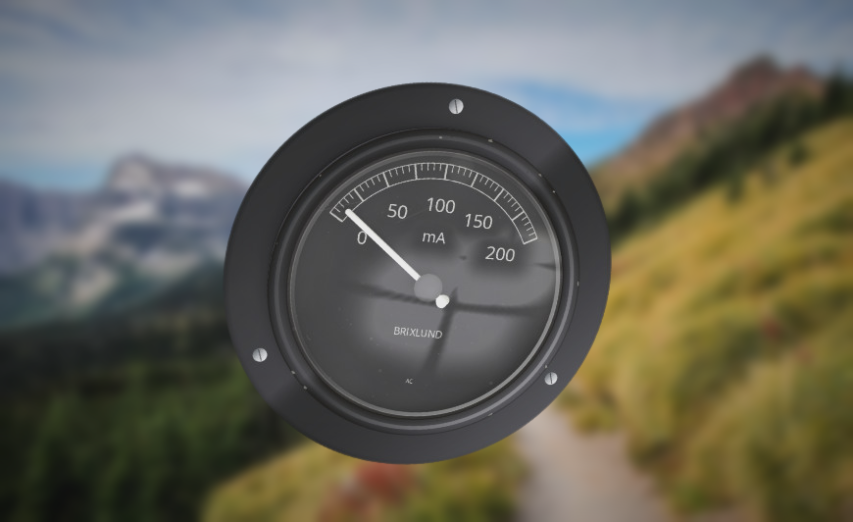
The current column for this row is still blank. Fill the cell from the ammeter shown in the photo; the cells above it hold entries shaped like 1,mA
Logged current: 10,mA
